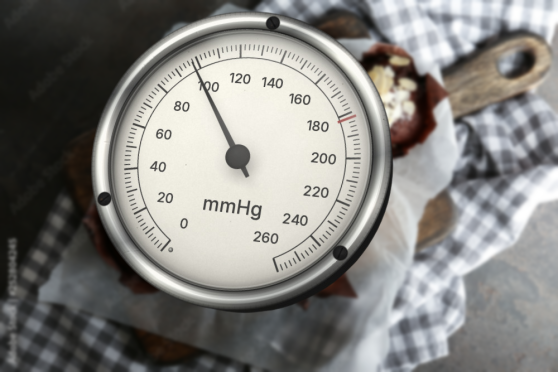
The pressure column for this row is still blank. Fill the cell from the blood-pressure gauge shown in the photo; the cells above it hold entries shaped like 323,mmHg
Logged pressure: 98,mmHg
